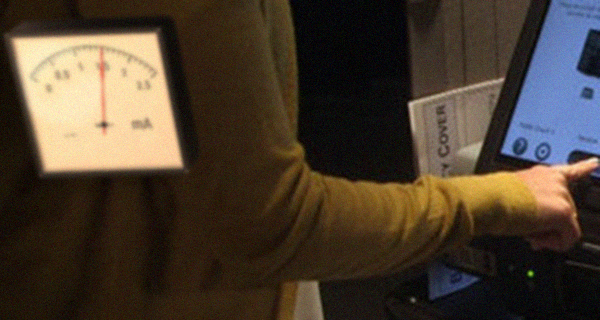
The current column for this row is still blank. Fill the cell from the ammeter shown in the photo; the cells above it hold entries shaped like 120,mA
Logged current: 1.5,mA
